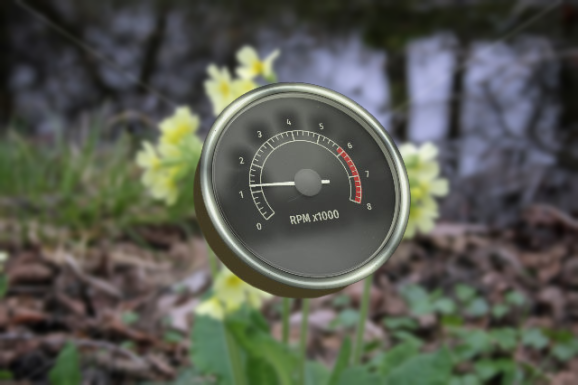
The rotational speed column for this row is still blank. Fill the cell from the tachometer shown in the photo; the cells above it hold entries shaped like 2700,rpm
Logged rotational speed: 1200,rpm
